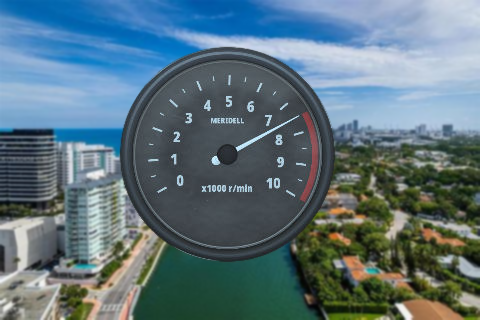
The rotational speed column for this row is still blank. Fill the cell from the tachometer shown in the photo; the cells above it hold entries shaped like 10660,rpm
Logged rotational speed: 7500,rpm
